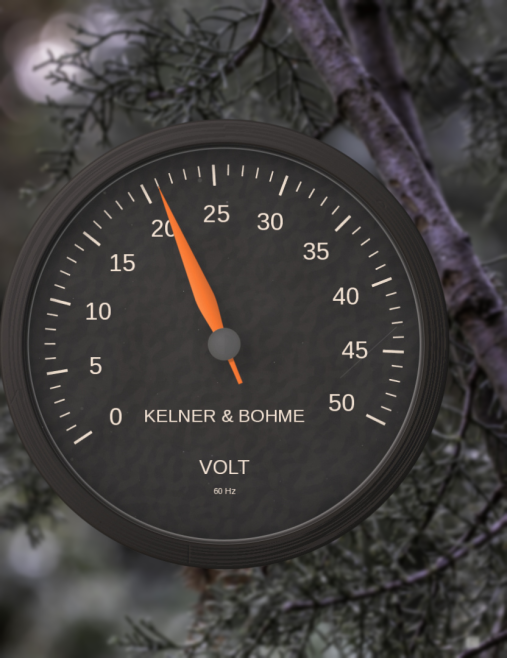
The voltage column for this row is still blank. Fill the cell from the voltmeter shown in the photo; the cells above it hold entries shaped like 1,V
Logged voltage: 21,V
